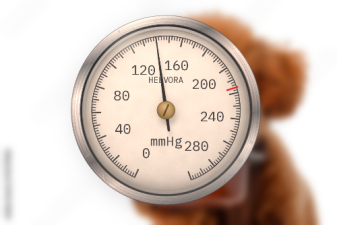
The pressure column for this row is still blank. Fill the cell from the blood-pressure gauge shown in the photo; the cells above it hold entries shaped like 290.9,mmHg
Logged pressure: 140,mmHg
